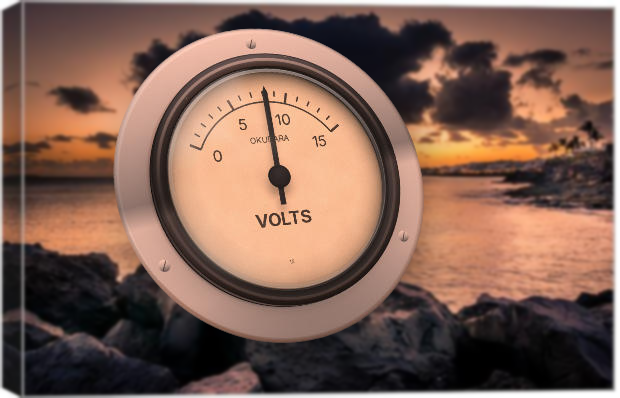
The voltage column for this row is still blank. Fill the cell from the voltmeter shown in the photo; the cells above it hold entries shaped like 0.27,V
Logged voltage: 8,V
